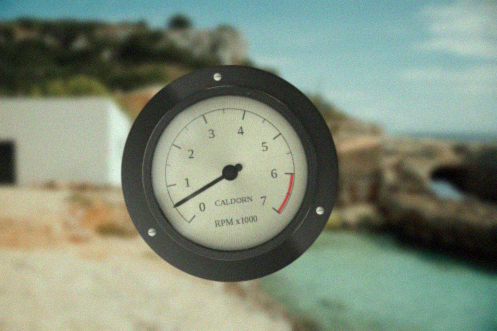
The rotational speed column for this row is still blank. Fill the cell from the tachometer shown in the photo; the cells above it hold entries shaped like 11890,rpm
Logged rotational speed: 500,rpm
